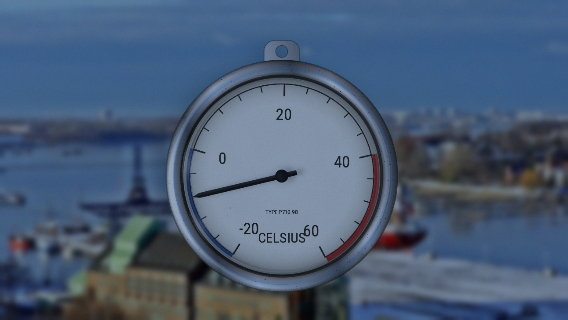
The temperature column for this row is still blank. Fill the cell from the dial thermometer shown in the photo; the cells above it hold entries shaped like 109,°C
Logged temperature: -8,°C
